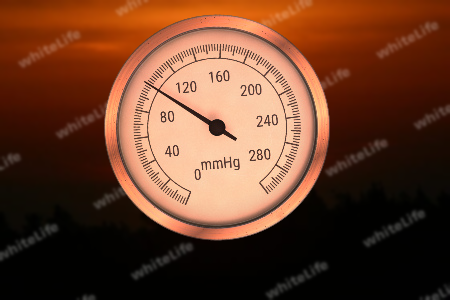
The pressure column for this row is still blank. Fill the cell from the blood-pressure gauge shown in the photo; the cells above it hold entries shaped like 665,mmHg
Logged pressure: 100,mmHg
